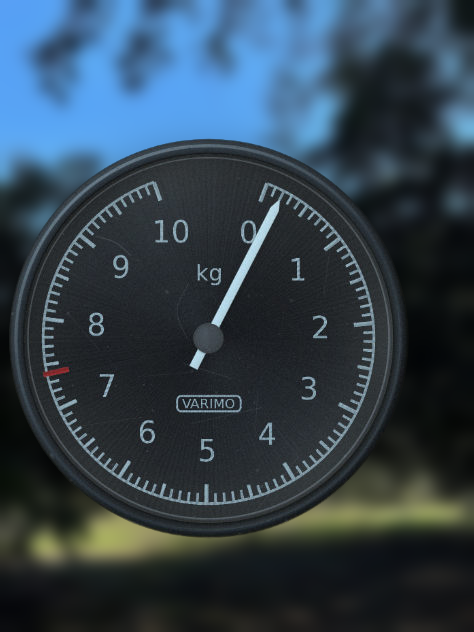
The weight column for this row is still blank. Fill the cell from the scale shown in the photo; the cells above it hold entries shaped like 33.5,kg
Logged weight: 0.2,kg
